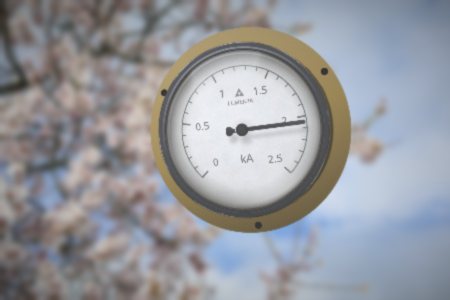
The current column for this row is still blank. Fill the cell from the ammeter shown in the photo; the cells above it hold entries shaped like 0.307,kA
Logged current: 2.05,kA
